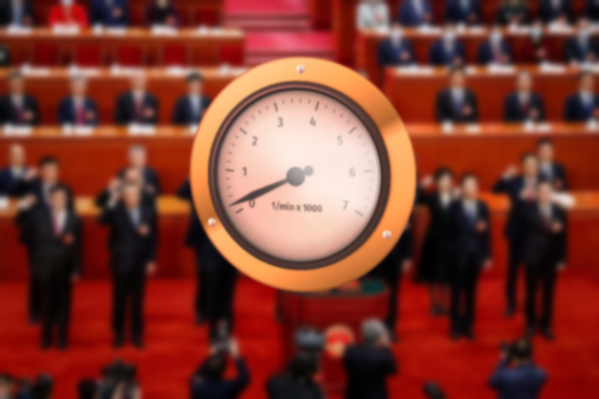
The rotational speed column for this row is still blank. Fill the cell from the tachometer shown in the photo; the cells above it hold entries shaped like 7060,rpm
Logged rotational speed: 200,rpm
